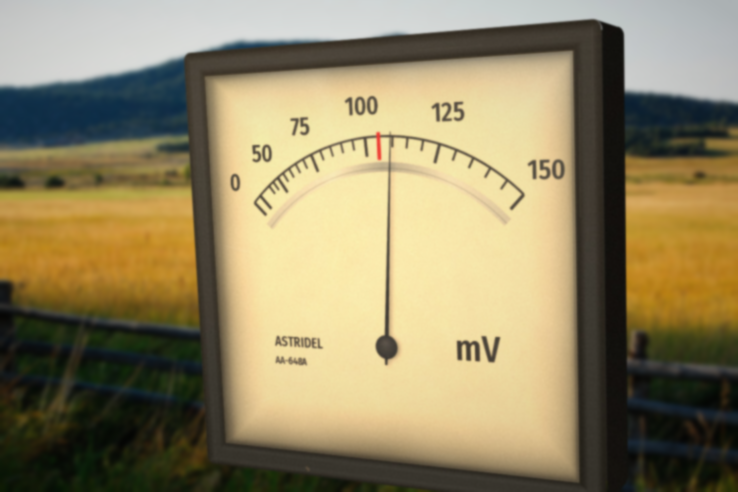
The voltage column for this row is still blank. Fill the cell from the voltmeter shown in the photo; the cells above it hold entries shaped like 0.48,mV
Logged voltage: 110,mV
